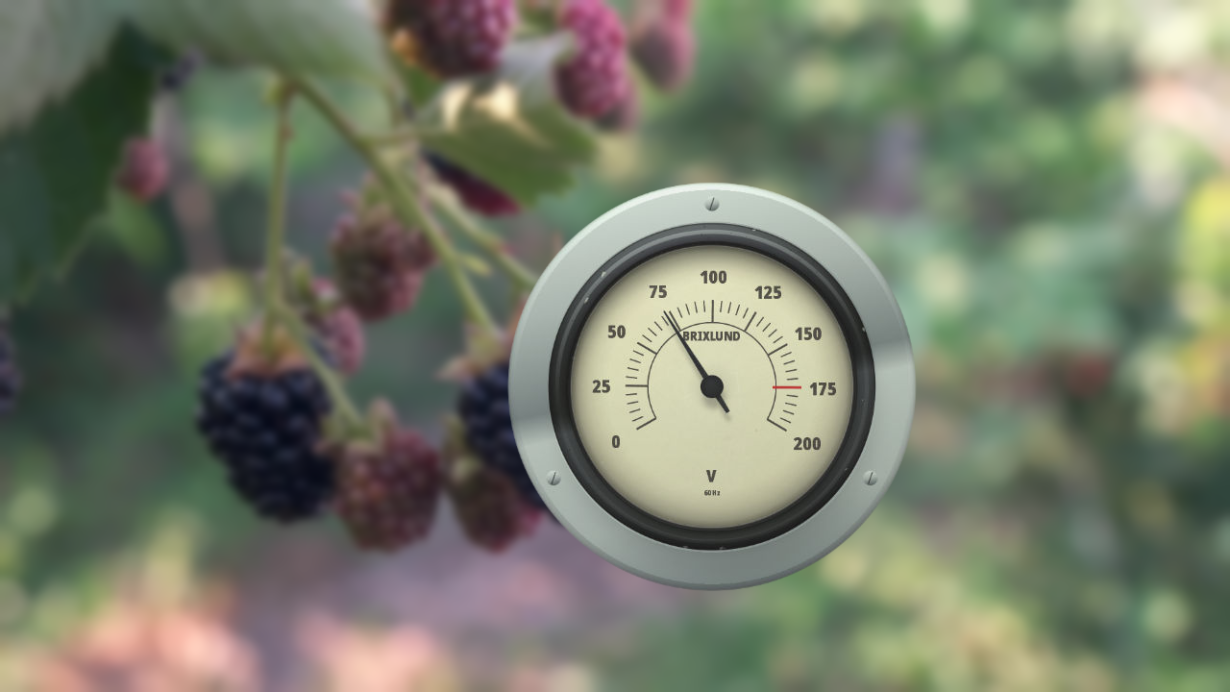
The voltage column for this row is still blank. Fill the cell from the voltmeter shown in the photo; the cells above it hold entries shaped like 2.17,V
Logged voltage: 72.5,V
